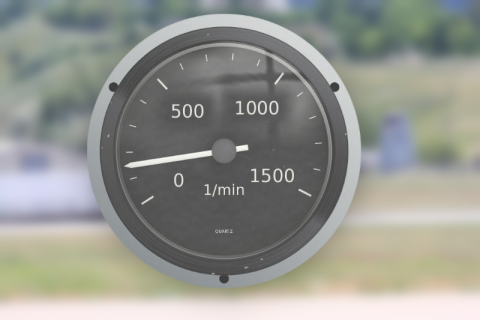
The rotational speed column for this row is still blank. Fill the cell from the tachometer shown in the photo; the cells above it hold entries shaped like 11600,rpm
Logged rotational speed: 150,rpm
